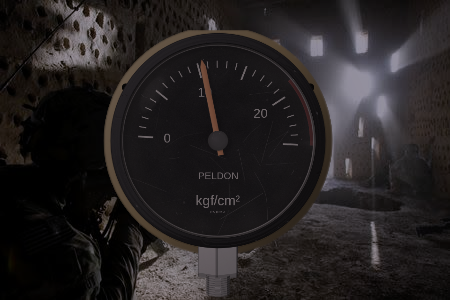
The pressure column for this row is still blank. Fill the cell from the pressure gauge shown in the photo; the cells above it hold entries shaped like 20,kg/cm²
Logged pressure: 10.5,kg/cm²
